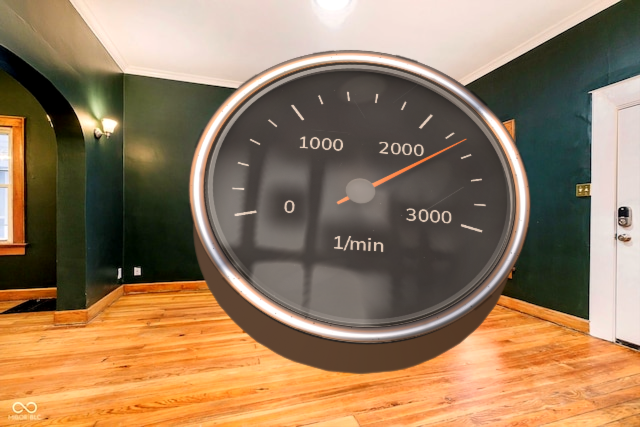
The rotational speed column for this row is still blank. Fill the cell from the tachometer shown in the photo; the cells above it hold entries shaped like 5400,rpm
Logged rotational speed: 2300,rpm
